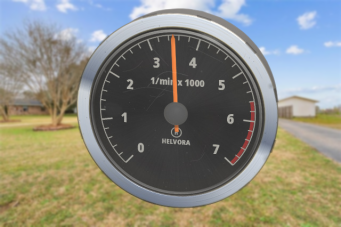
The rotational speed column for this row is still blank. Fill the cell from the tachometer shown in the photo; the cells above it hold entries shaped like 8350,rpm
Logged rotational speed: 3500,rpm
